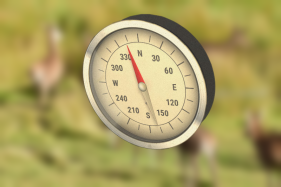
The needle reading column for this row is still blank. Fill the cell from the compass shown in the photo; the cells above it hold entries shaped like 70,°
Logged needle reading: 345,°
